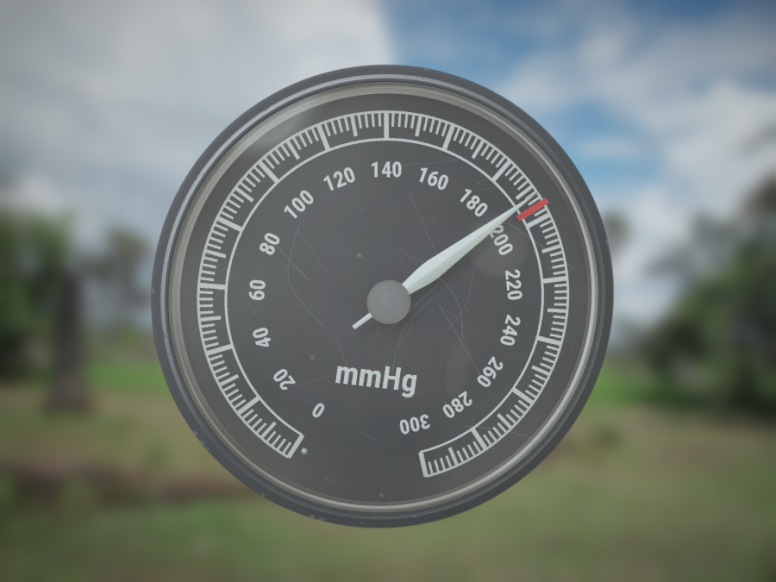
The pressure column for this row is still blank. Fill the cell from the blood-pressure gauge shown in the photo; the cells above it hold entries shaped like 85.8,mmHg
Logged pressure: 192,mmHg
